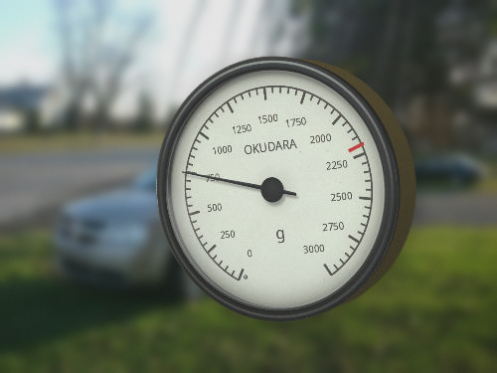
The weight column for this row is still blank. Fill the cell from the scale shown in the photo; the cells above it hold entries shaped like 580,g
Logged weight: 750,g
